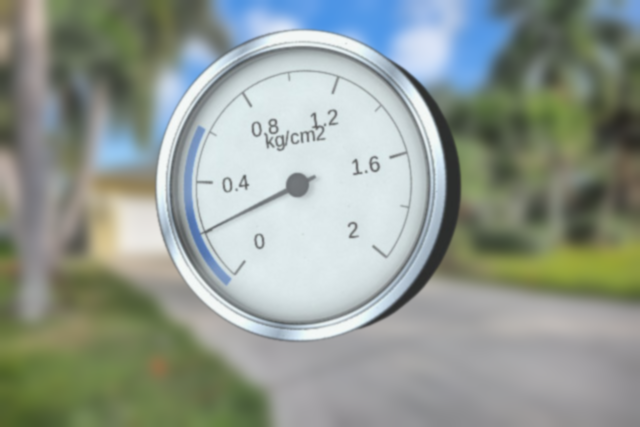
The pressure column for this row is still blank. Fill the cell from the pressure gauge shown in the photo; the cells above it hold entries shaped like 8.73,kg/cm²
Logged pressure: 0.2,kg/cm²
